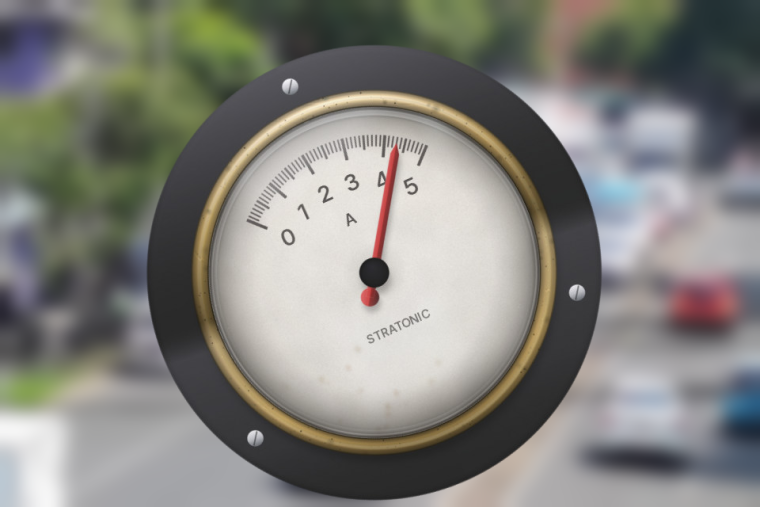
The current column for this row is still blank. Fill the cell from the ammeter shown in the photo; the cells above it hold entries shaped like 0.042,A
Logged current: 4.3,A
